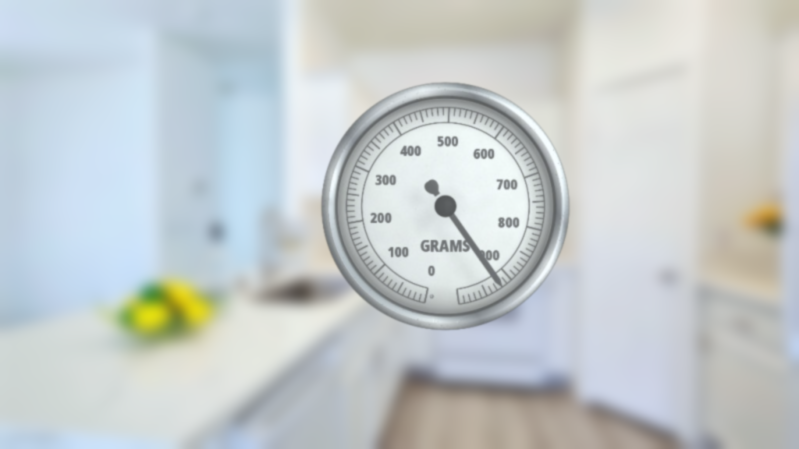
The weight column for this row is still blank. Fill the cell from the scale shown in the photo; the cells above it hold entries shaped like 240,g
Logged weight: 920,g
